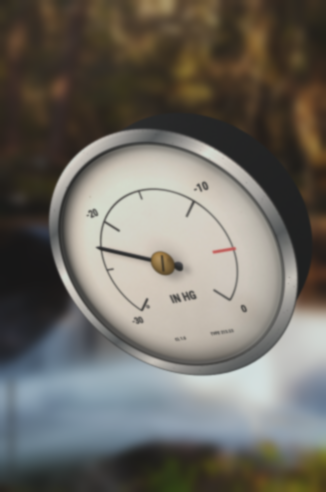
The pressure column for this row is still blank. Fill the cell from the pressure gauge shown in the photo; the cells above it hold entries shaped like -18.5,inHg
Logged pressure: -22.5,inHg
